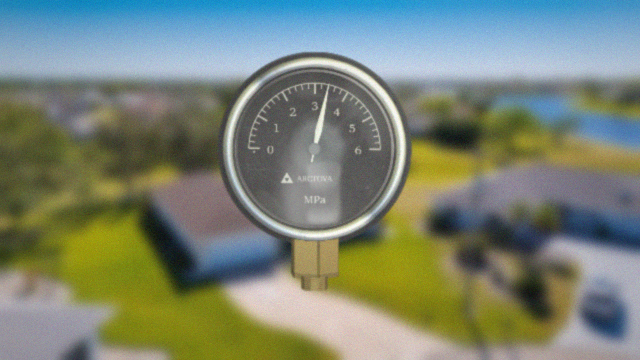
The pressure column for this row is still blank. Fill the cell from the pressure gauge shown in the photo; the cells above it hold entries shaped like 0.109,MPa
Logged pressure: 3.4,MPa
